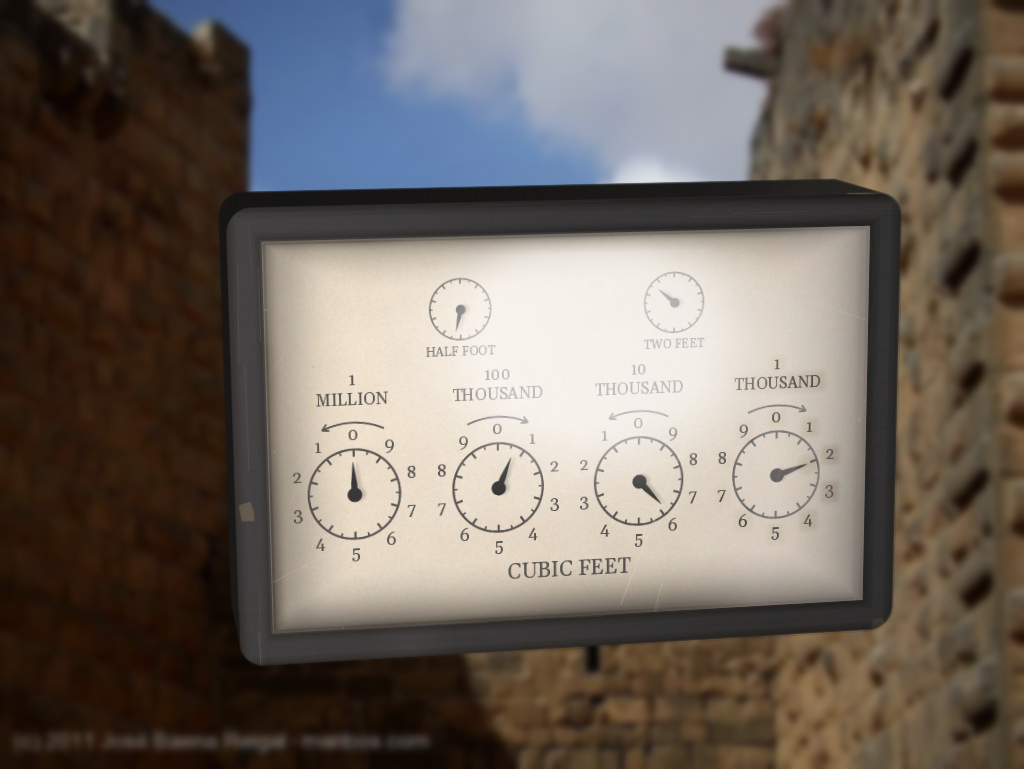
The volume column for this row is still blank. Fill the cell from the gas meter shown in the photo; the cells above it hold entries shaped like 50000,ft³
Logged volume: 6200,ft³
